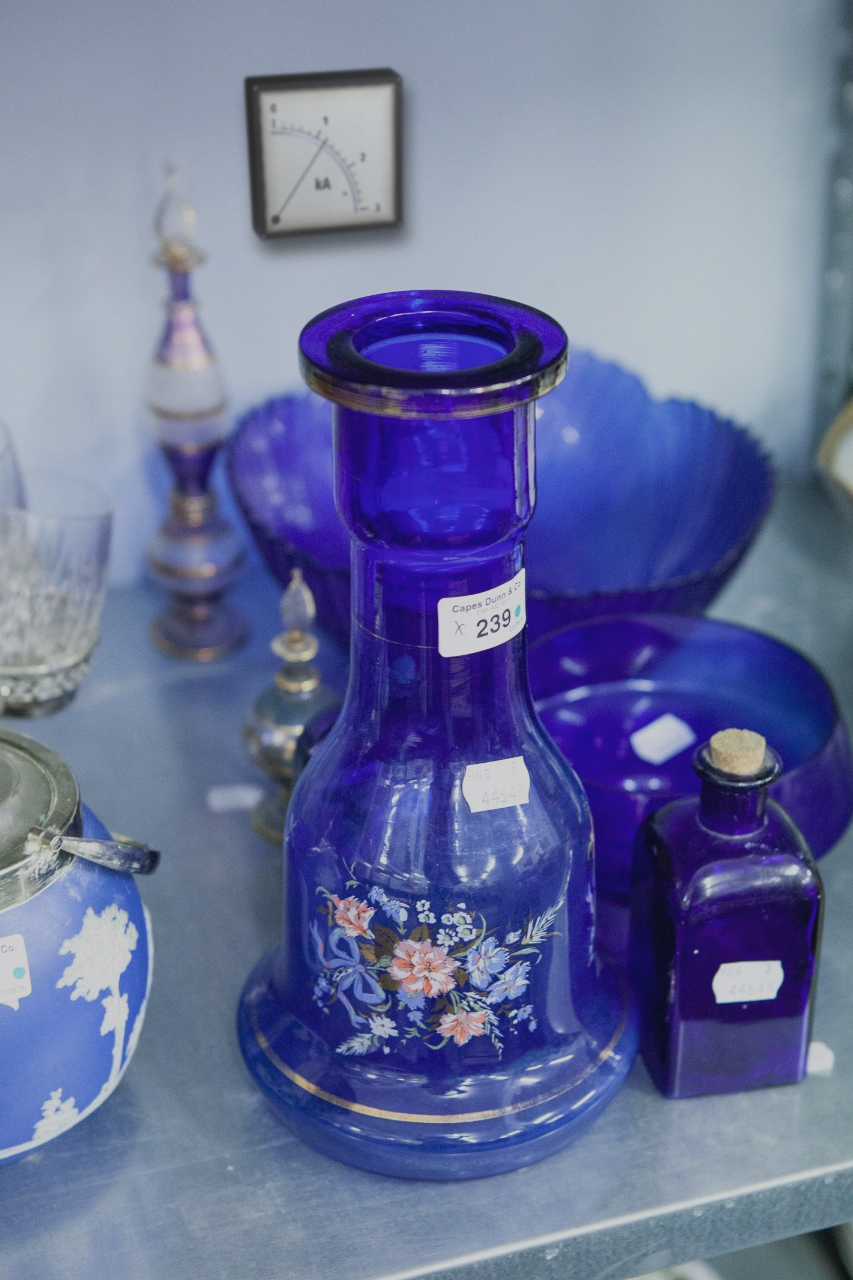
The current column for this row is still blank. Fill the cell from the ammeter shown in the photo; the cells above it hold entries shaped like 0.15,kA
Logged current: 1.2,kA
